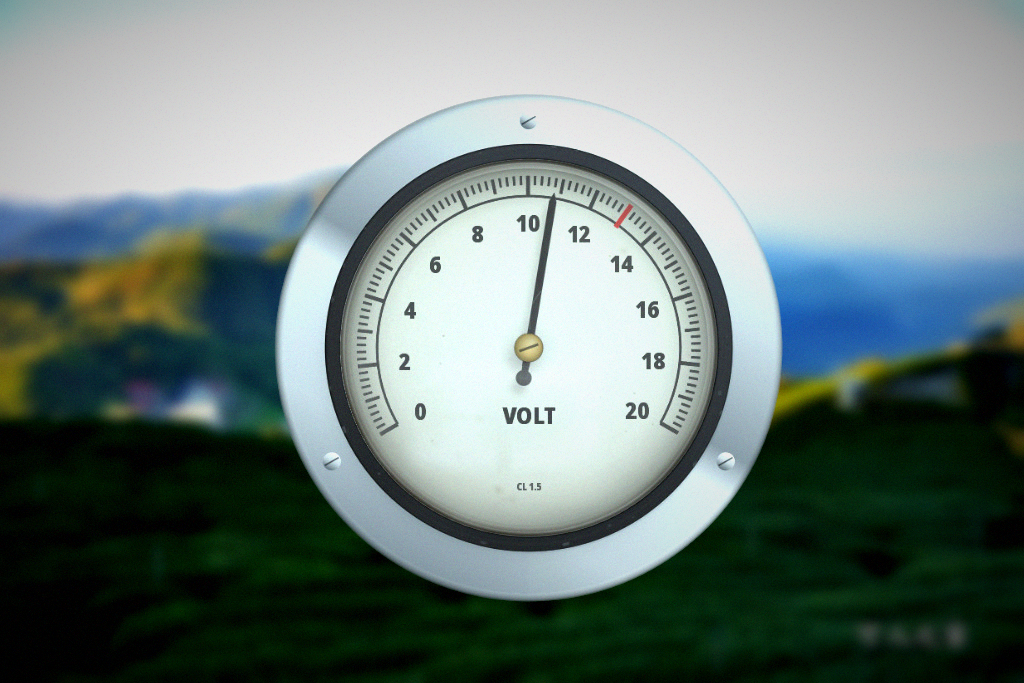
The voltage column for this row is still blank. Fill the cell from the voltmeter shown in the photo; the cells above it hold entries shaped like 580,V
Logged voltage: 10.8,V
